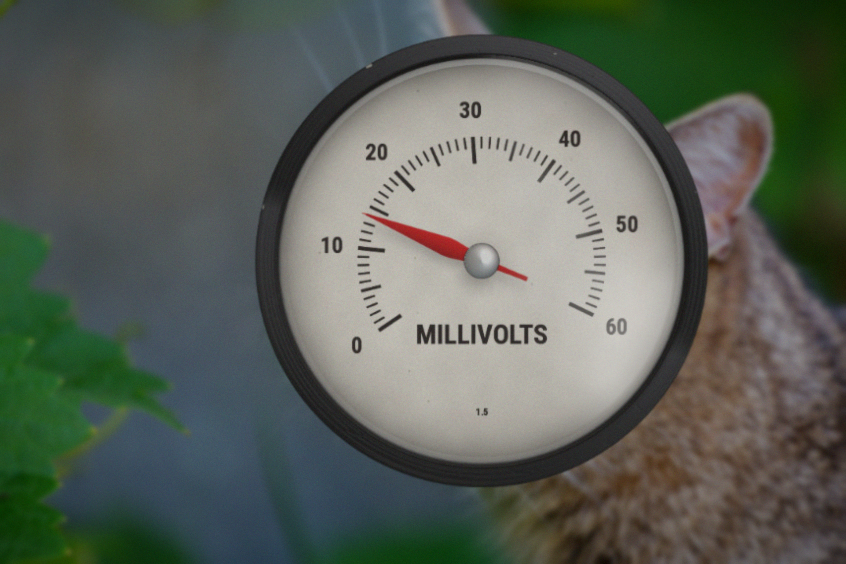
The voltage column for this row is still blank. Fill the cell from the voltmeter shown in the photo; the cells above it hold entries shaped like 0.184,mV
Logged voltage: 14,mV
